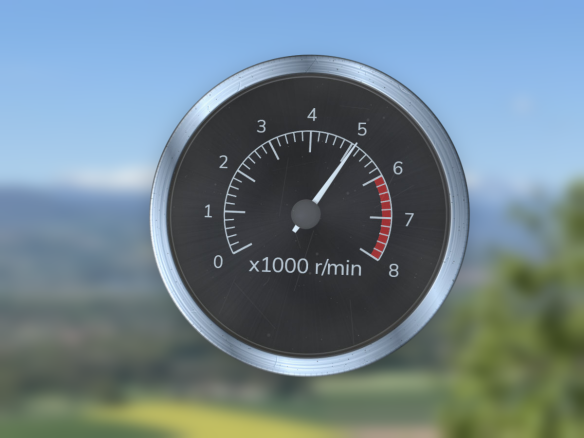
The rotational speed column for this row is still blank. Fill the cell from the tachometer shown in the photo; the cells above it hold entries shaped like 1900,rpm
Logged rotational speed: 5100,rpm
